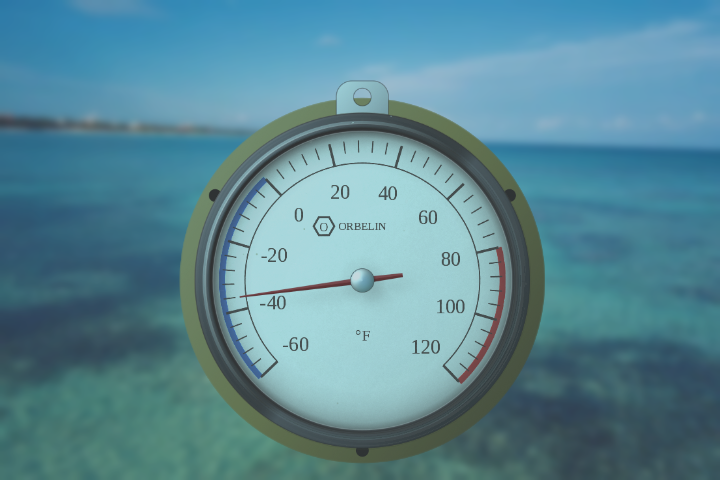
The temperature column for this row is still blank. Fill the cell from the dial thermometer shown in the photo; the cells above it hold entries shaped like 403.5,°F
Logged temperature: -36,°F
